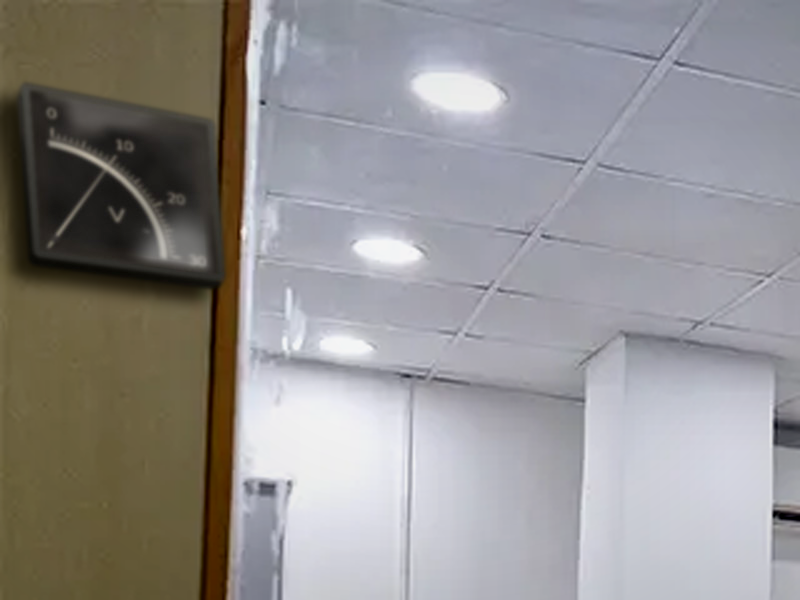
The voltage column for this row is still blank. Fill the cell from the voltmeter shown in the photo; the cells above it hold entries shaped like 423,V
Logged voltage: 10,V
